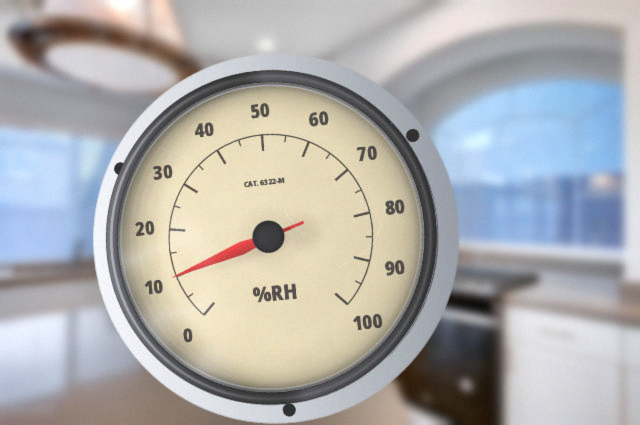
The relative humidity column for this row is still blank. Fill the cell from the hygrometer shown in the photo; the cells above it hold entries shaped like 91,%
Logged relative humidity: 10,%
